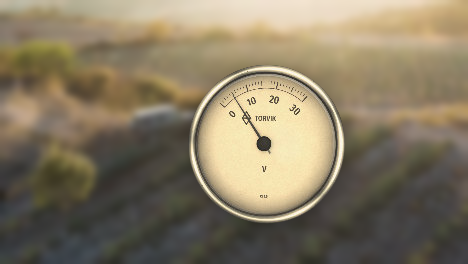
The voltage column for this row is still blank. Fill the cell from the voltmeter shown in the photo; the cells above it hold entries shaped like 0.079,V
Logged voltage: 5,V
